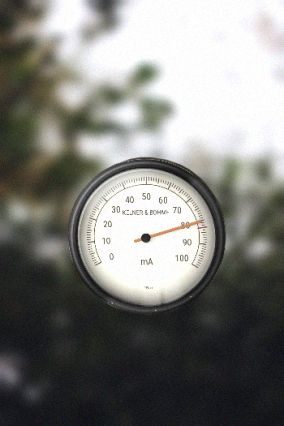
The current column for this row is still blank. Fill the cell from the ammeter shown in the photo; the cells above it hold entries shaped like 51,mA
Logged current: 80,mA
